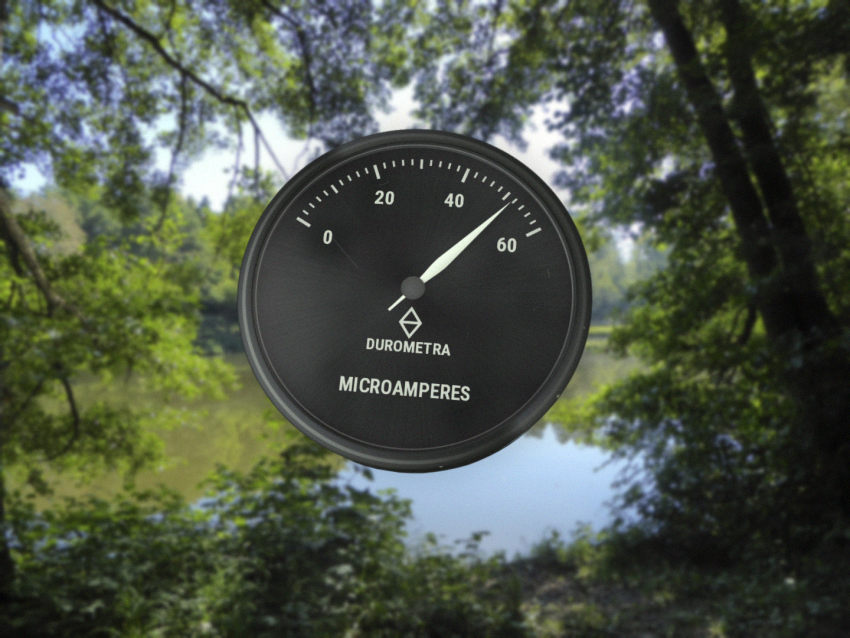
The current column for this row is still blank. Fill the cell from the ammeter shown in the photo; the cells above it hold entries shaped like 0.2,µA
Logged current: 52,µA
